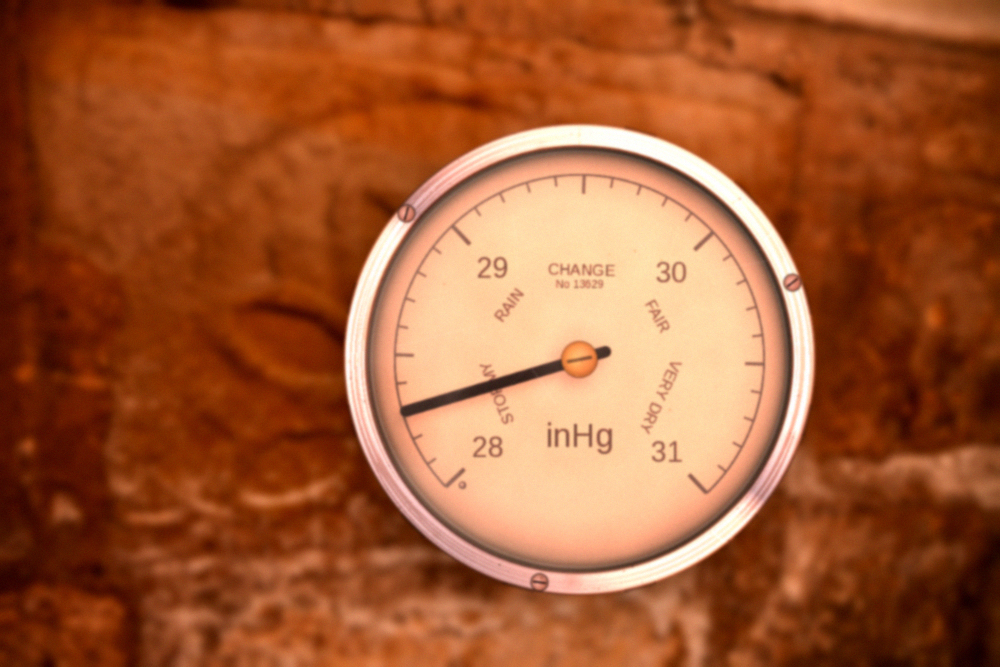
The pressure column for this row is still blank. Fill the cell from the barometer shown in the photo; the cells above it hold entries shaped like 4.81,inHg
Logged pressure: 28.3,inHg
